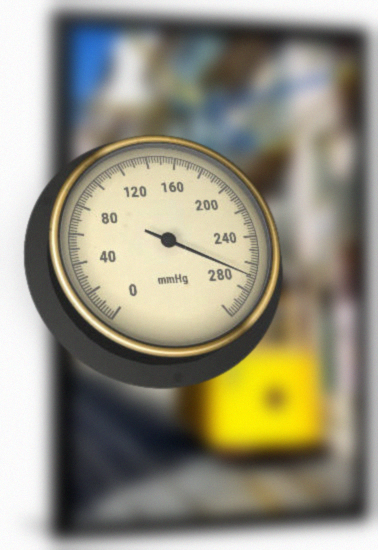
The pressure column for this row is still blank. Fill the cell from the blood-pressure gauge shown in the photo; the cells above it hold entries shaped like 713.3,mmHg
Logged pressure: 270,mmHg
